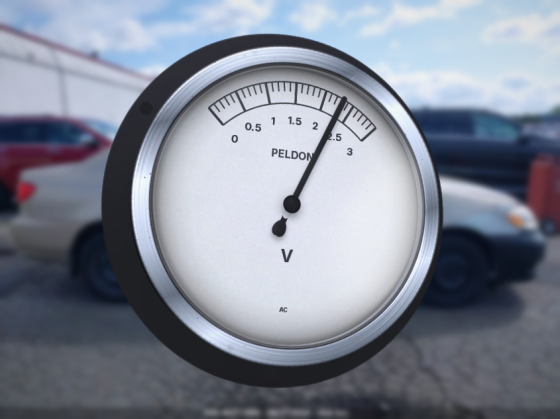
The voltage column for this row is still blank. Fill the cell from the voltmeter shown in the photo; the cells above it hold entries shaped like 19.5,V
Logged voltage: 2.3,V
